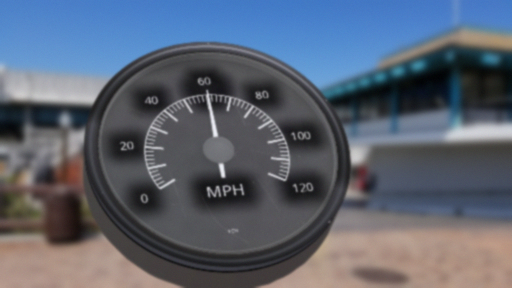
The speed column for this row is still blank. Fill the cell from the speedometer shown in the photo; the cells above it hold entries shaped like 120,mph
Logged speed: 60,mph
